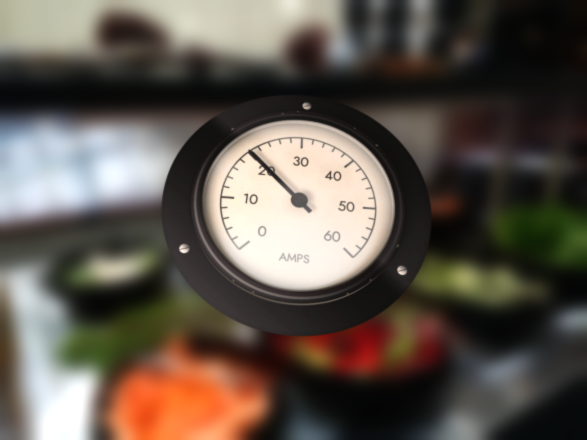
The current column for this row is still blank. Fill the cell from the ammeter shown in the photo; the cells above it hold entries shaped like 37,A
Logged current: 20,A
